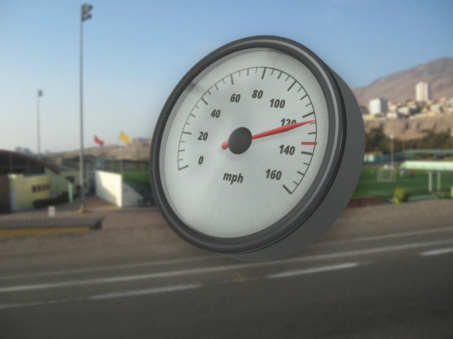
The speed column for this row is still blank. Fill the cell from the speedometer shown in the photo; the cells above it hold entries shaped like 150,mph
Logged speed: 125,mph
